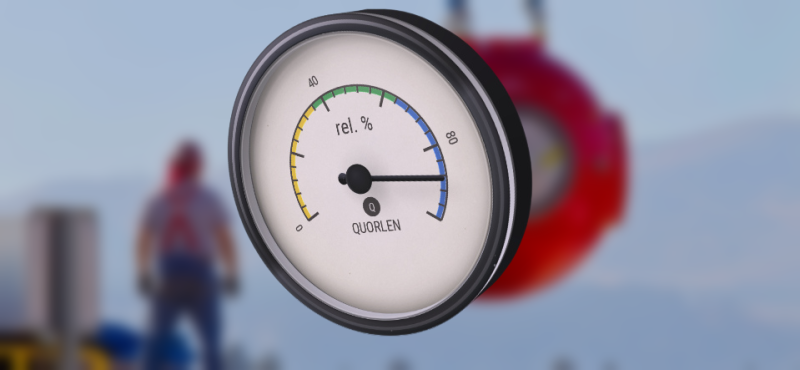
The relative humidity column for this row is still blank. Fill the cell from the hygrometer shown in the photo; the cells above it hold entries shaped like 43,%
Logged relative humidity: 88,%
